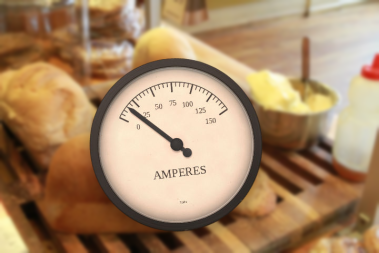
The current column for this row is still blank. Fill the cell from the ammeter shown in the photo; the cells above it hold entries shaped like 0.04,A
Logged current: 15,A
